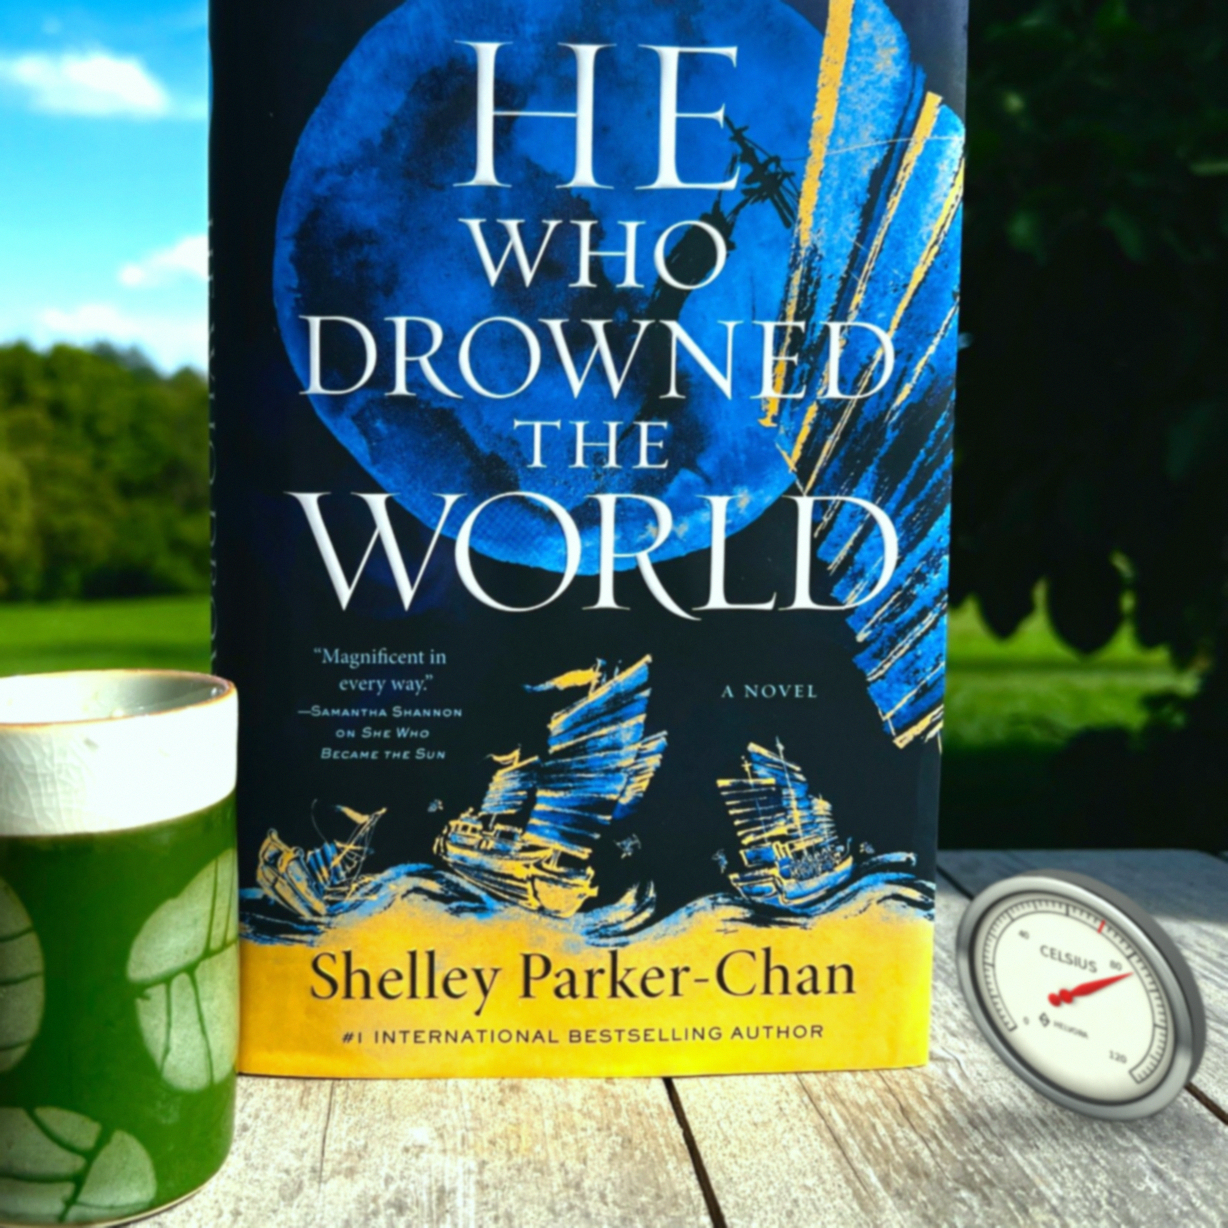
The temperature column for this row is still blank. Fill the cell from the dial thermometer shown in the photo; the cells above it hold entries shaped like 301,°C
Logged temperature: 84,°C
